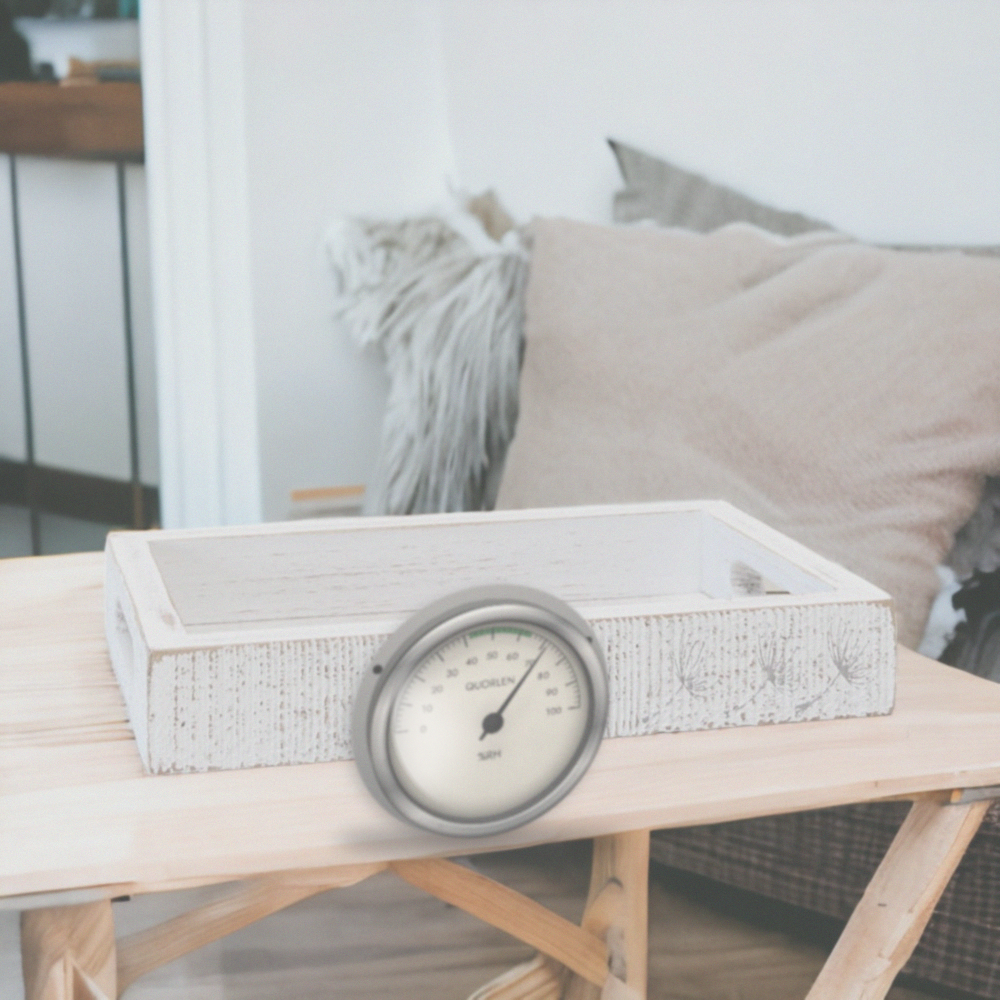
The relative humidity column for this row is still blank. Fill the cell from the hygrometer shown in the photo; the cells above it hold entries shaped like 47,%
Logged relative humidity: 70,%
